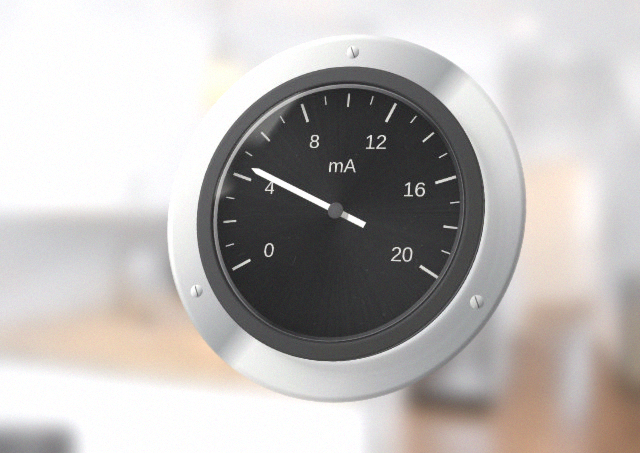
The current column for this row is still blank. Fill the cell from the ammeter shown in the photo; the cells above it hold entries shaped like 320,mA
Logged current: 4.5,mA
